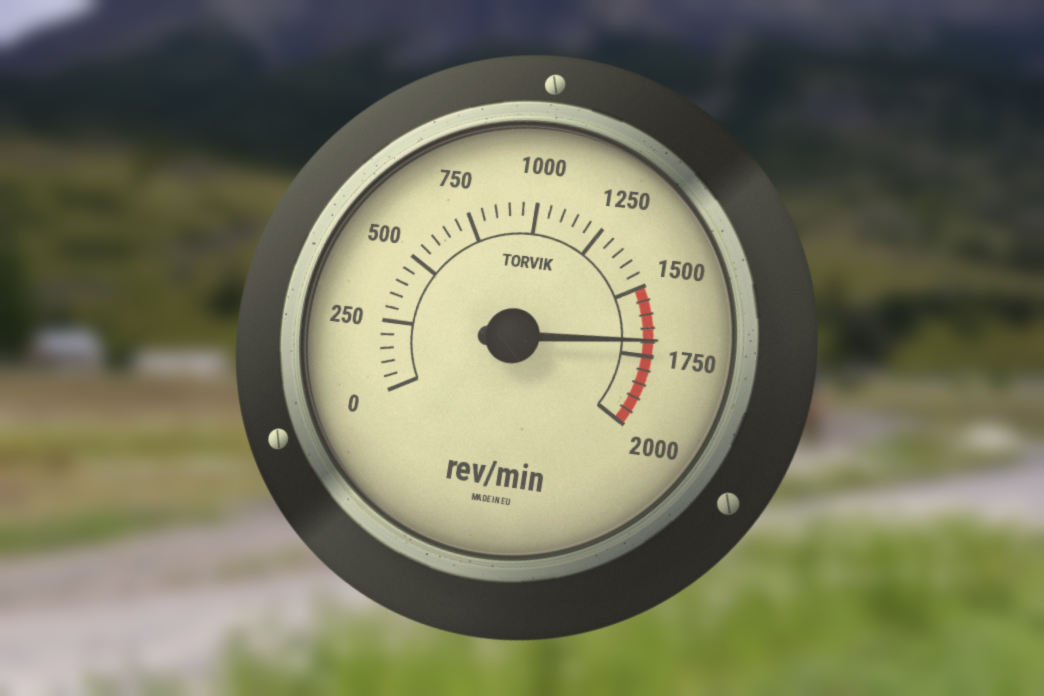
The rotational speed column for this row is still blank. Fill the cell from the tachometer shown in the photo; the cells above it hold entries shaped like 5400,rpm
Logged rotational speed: 1700,rpm
